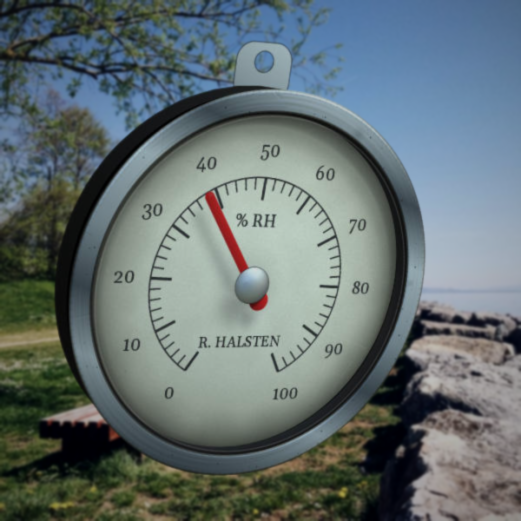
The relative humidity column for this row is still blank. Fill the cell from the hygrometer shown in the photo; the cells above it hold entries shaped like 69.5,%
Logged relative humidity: 38,%
